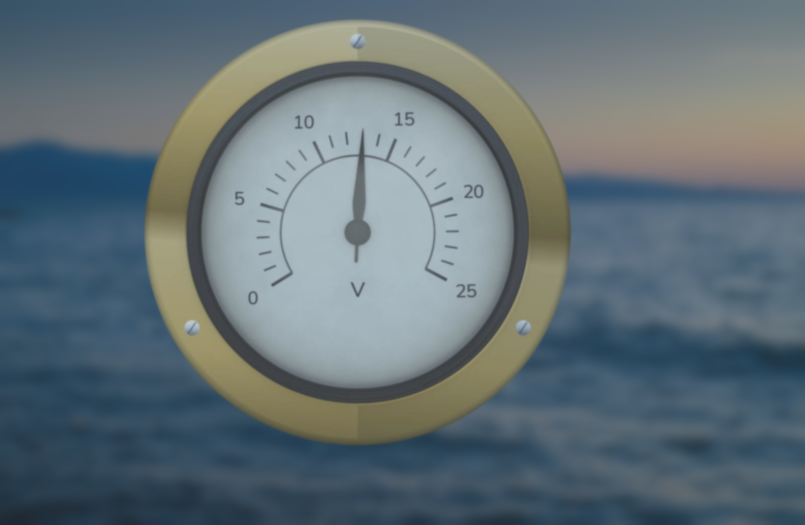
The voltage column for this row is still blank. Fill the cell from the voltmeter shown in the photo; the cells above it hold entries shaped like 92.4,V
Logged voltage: 13,V
